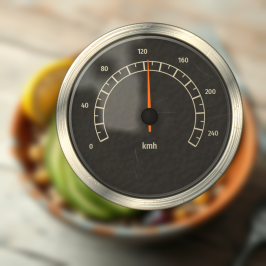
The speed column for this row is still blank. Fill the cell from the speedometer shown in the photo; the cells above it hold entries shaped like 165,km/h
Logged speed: 125,km/h
